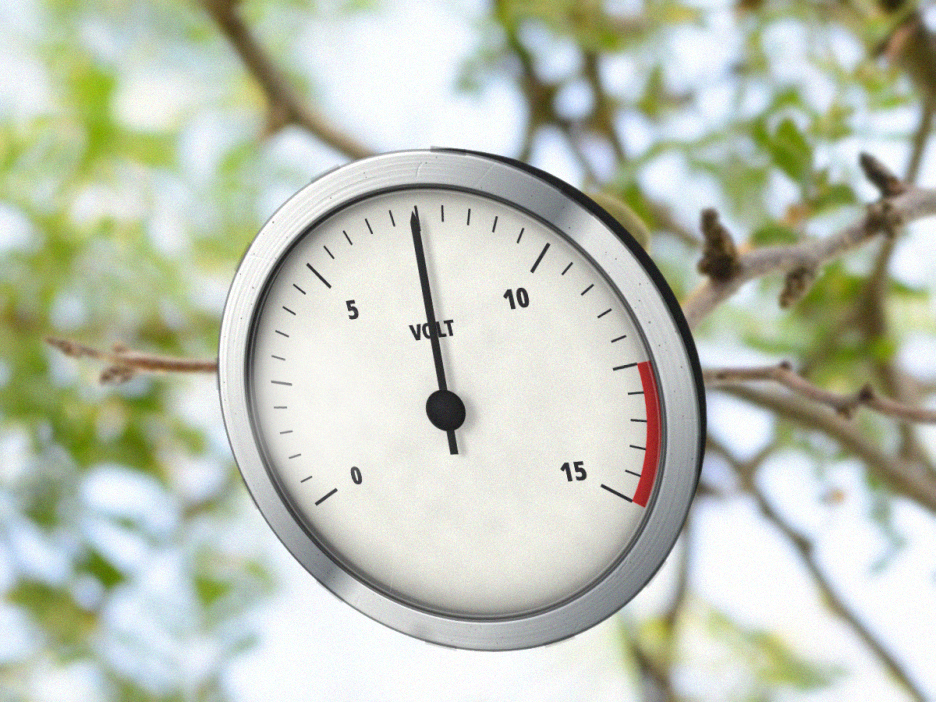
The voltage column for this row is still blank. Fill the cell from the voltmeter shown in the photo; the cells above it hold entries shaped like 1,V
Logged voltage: 7.5,V
